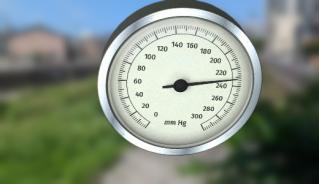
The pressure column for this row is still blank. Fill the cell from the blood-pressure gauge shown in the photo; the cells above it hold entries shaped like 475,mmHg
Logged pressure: 230,mmHg
